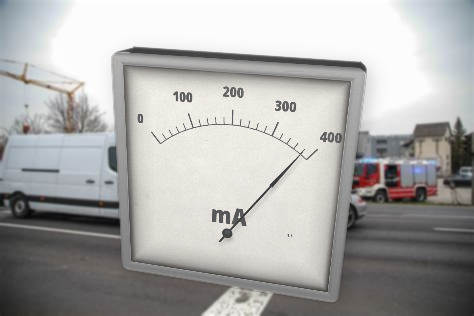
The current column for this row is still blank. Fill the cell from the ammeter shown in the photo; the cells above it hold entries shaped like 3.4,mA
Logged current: 380,mA
